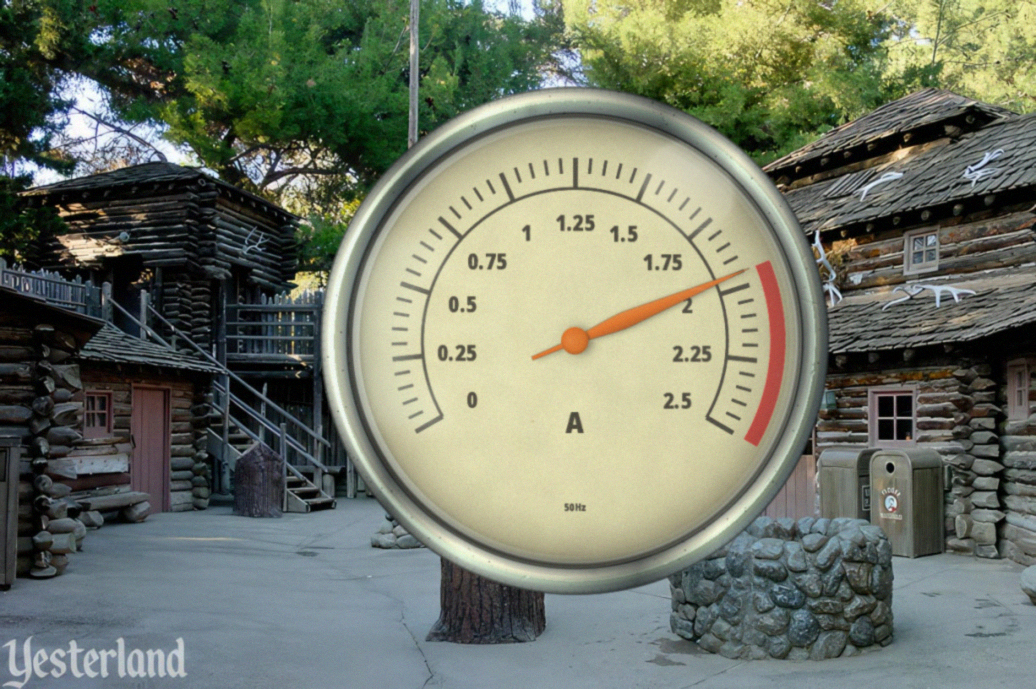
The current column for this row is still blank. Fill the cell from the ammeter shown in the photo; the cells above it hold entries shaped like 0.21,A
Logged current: 1.95,A
